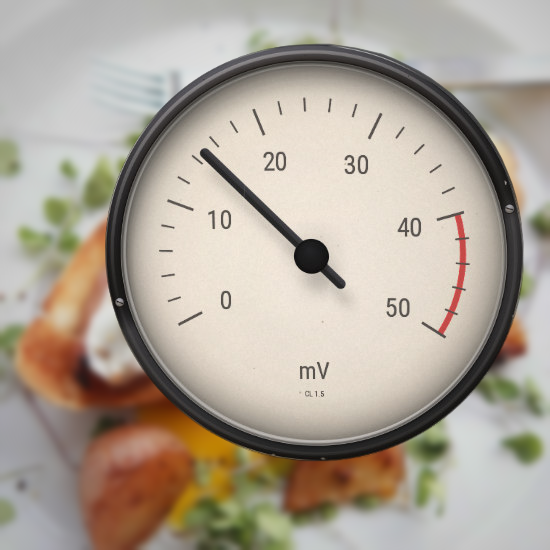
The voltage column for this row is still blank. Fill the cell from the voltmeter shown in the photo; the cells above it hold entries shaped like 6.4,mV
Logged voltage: 15,mV
